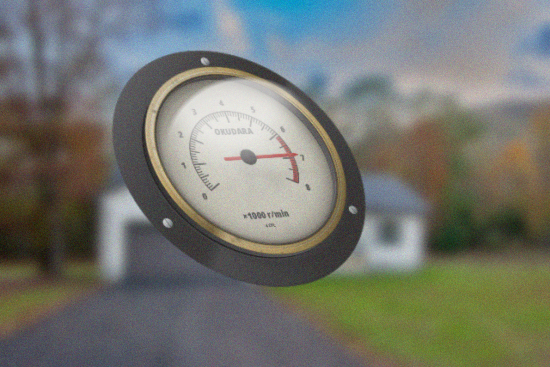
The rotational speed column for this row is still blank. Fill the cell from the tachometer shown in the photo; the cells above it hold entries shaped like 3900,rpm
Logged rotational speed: 7000,rpm
